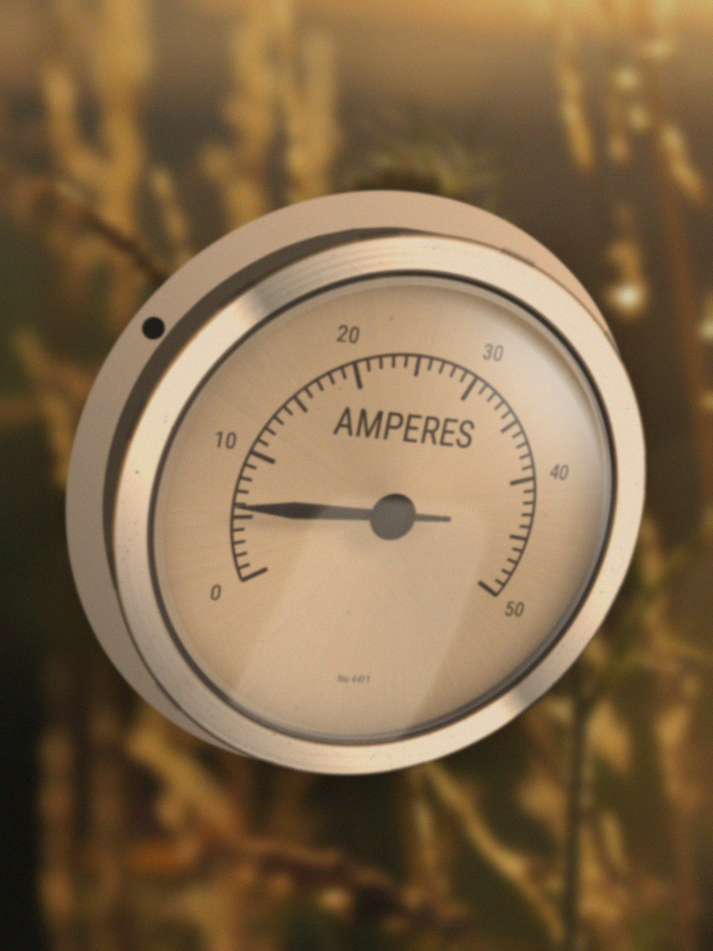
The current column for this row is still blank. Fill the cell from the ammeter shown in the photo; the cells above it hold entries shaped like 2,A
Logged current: 6,A
